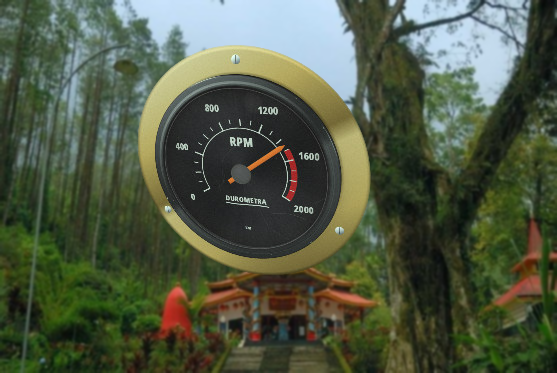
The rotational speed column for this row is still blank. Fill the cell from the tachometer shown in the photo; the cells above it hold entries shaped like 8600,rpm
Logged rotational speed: 1450,rpm
